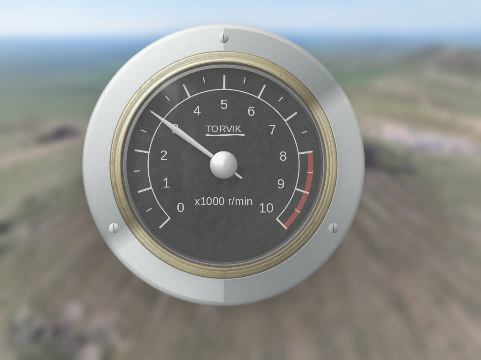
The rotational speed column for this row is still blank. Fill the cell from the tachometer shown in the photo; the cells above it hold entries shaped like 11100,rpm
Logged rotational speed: 3000,rpm
